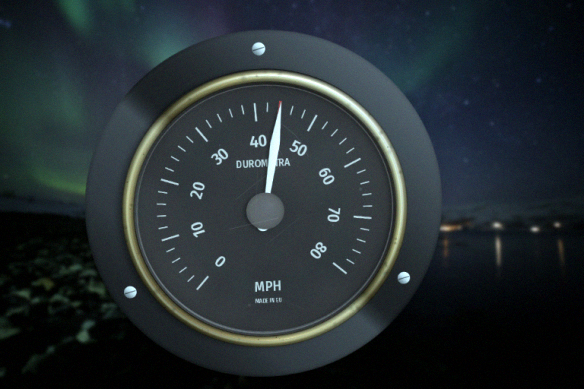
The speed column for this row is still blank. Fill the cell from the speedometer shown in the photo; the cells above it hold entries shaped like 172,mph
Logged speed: 44,mph
